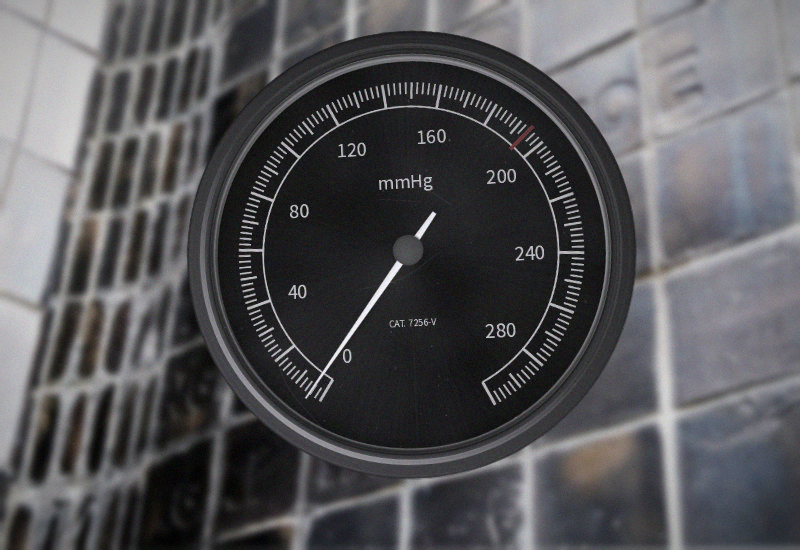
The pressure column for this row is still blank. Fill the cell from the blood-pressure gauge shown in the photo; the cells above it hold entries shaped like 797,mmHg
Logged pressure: 4,mmHg
